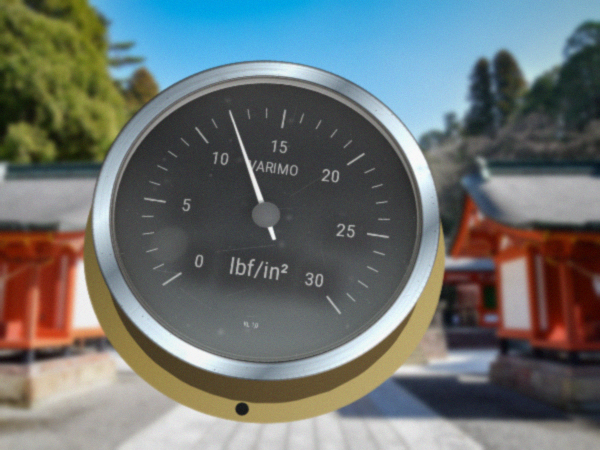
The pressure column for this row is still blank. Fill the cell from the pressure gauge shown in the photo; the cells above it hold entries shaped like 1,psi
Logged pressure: 12,psi
